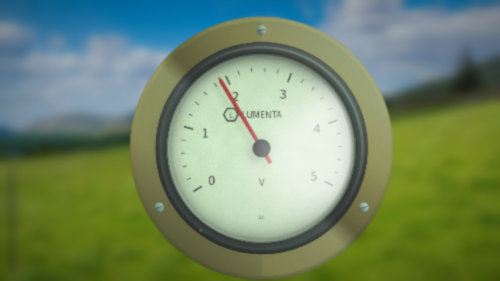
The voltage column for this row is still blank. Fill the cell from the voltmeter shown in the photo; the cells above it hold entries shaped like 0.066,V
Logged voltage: 1.9,V
